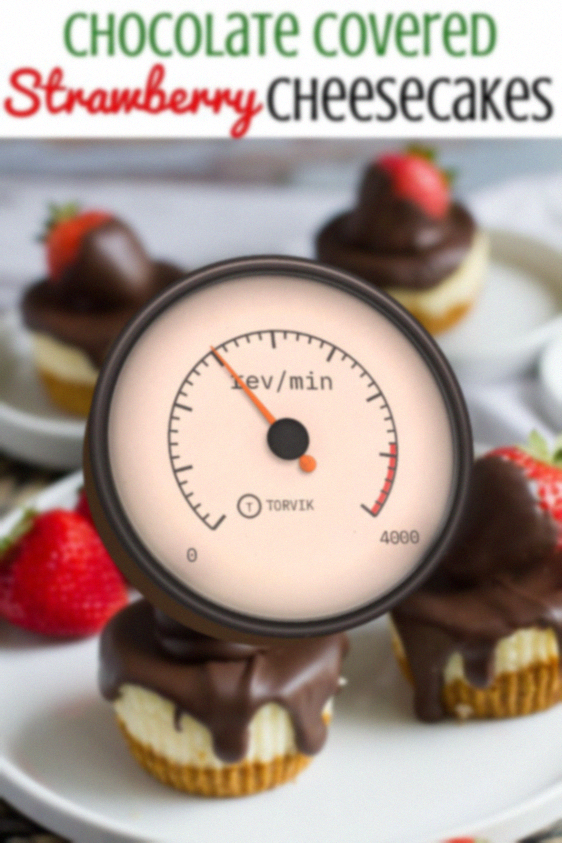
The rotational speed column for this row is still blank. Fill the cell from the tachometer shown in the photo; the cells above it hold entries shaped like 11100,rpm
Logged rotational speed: 1500,rpm
